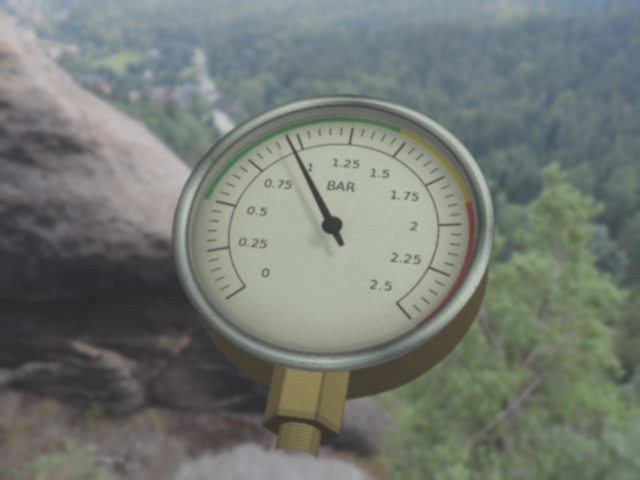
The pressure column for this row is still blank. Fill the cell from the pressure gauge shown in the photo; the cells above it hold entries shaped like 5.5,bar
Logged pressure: 0.95,bar
